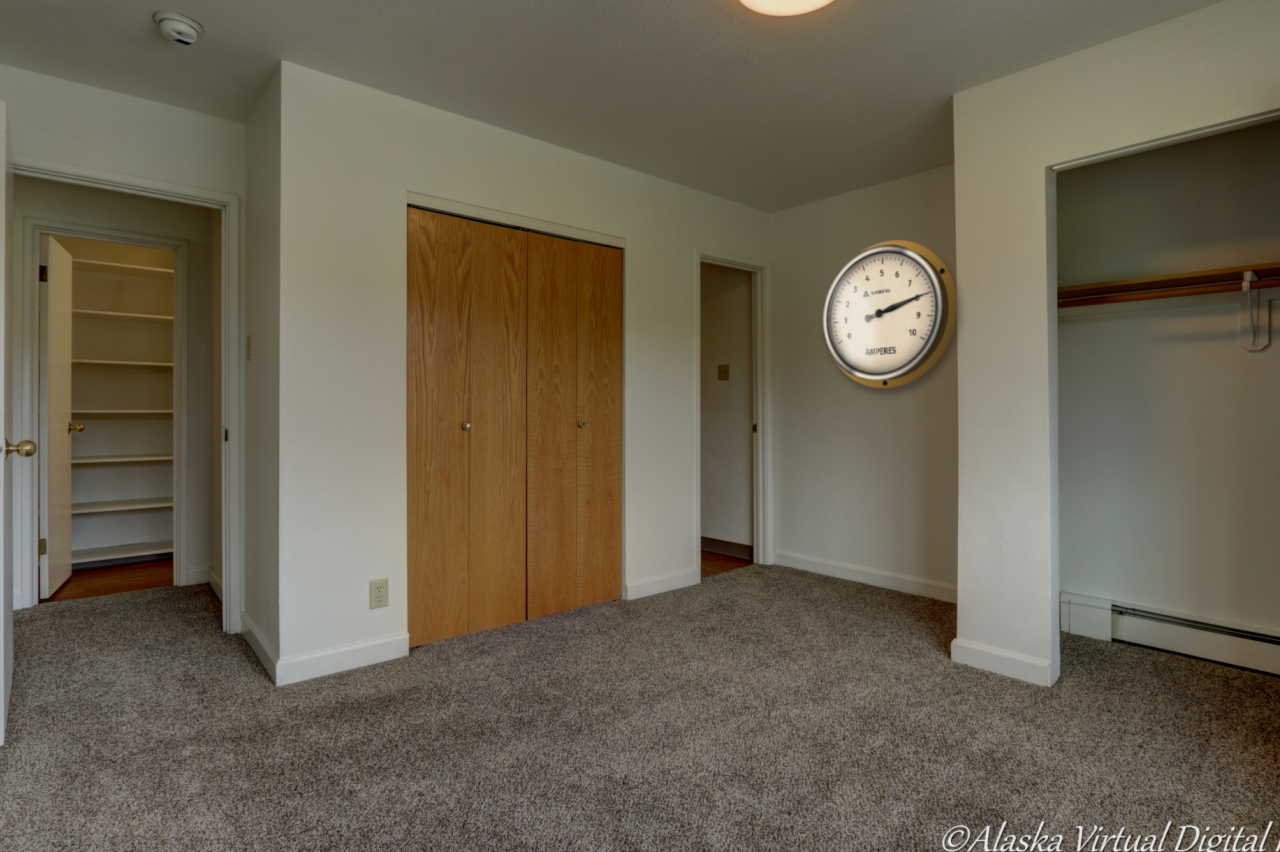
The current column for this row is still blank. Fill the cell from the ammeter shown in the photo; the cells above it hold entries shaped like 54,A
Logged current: 8,A
